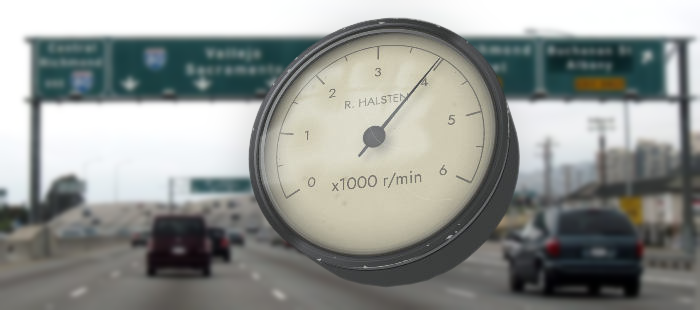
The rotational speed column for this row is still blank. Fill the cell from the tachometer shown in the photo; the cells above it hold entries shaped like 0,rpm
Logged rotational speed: 4000,rpm
